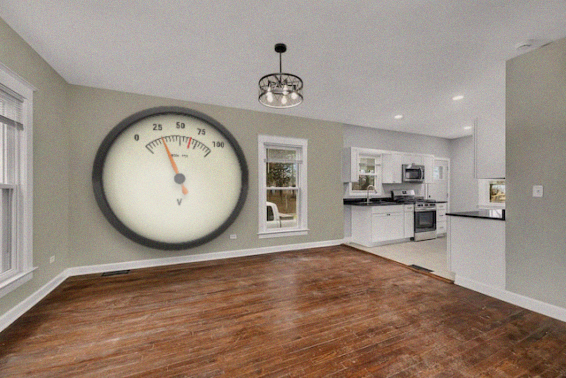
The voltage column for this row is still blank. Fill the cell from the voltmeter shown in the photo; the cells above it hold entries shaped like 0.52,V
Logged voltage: 25,V
